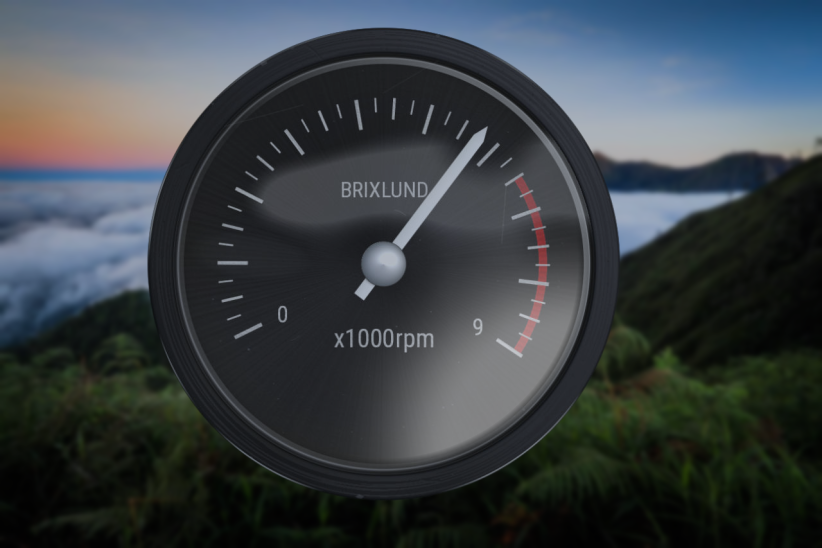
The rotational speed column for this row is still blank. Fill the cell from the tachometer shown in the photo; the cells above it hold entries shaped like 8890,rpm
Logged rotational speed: 5750,rpm
